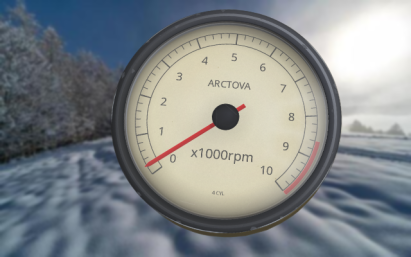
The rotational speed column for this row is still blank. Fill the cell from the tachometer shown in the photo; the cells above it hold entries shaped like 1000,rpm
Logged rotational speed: 200,rpm
